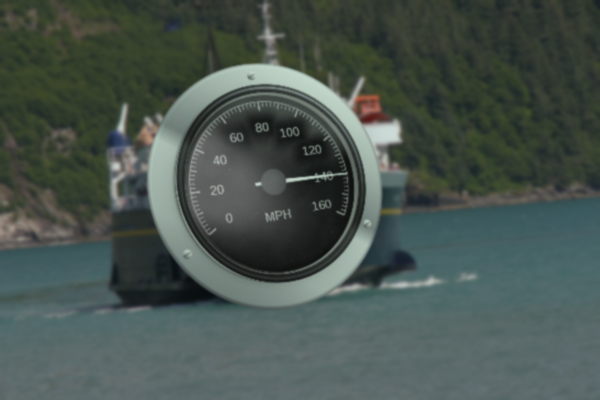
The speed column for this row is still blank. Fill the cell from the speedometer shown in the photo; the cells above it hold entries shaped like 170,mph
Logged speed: 140,mph
